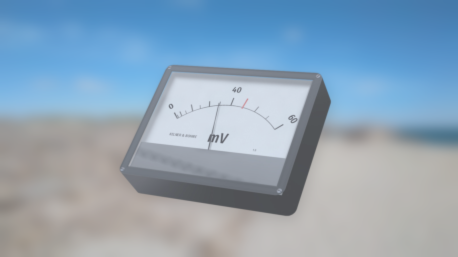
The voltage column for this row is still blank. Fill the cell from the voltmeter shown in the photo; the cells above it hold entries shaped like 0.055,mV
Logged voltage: 35,mV
